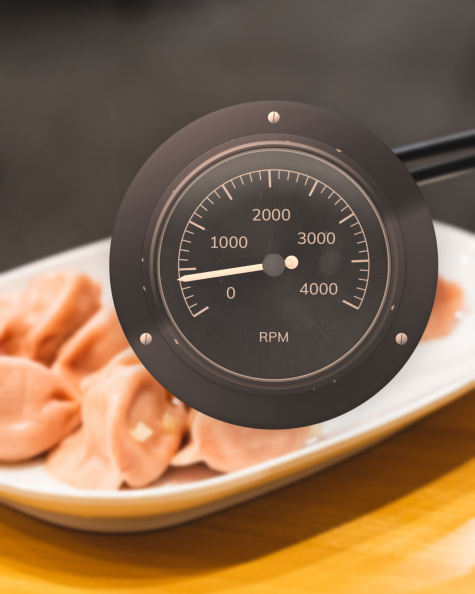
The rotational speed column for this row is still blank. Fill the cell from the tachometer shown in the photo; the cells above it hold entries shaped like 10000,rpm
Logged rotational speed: 400,rpm
